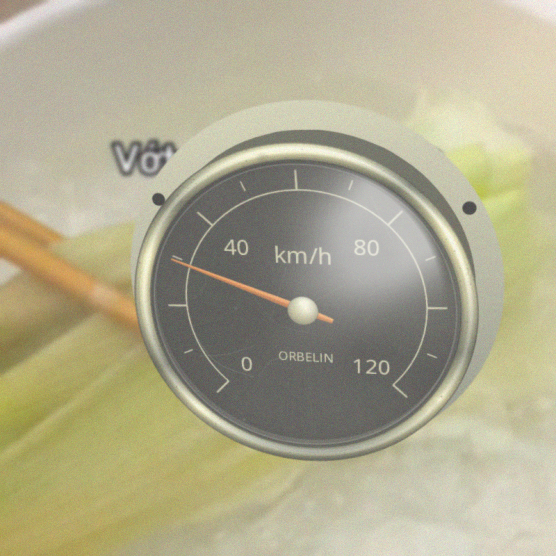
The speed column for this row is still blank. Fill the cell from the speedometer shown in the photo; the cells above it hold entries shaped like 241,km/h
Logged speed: 30,km/h
